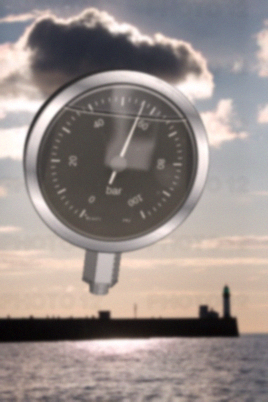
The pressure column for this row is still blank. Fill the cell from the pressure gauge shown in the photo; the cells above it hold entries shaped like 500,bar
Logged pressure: 56,bar
